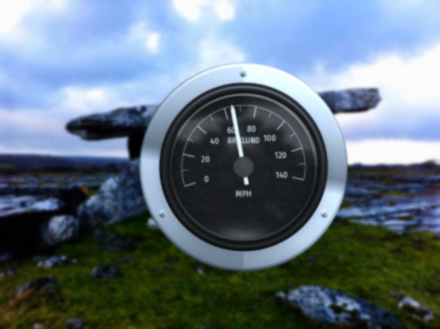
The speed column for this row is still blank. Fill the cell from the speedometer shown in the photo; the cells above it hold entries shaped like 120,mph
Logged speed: 65,mph
